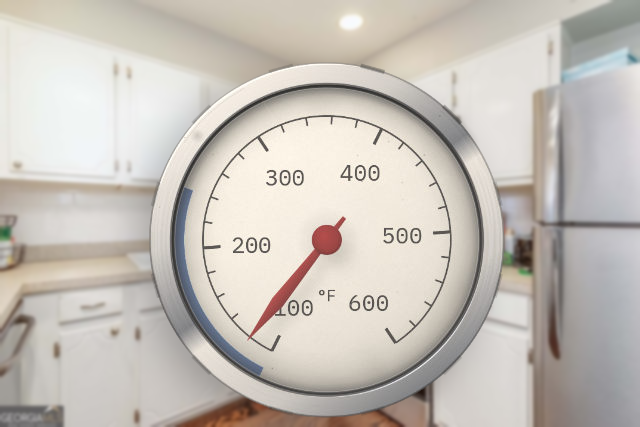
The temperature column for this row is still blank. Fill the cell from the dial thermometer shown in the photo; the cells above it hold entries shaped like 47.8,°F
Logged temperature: 120,°F
